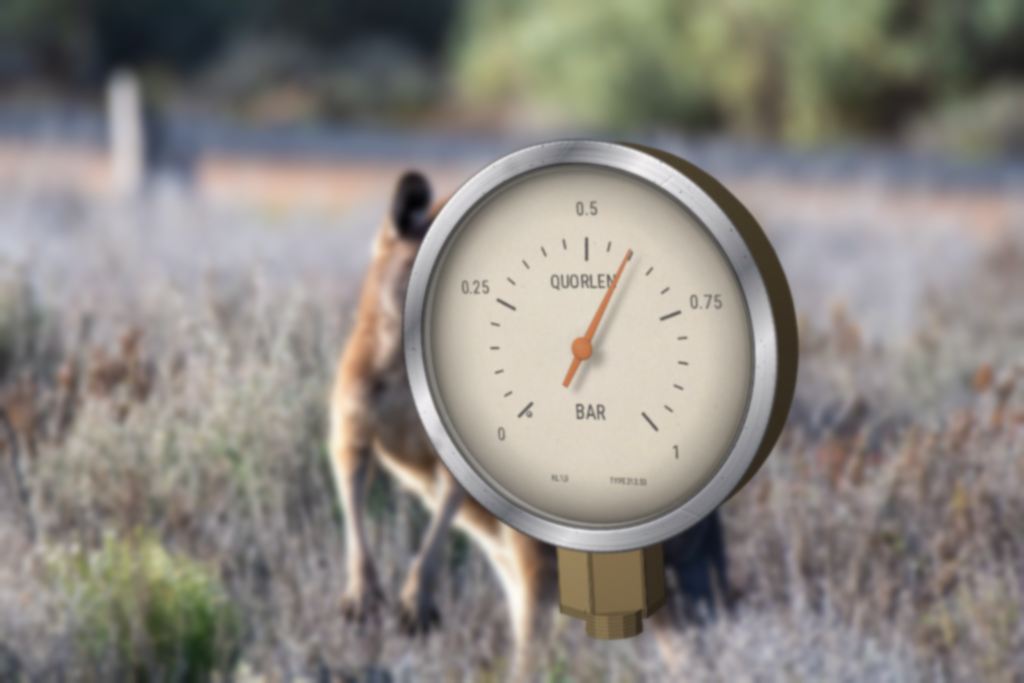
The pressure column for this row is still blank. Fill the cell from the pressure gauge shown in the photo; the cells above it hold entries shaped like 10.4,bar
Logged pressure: 0.6,bar
